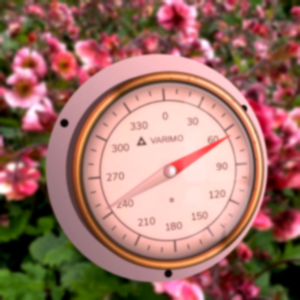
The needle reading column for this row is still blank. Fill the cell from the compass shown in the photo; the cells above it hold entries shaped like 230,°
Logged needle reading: 65,°
